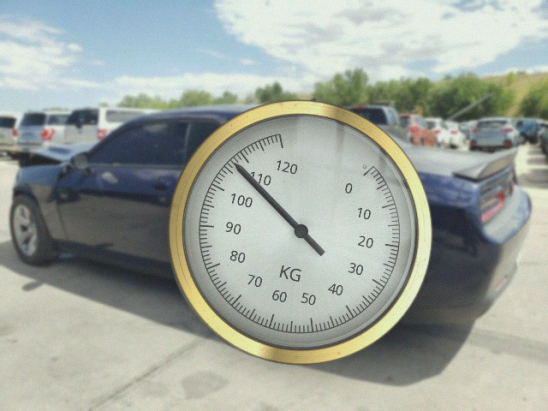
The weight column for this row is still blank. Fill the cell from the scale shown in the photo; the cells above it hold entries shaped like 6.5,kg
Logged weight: 107,kg
